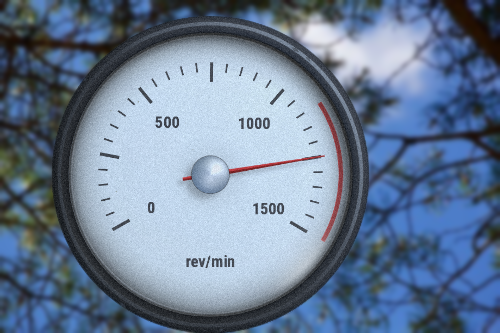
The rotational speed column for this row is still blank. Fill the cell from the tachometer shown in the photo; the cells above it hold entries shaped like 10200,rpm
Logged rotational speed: 1250,rpm
